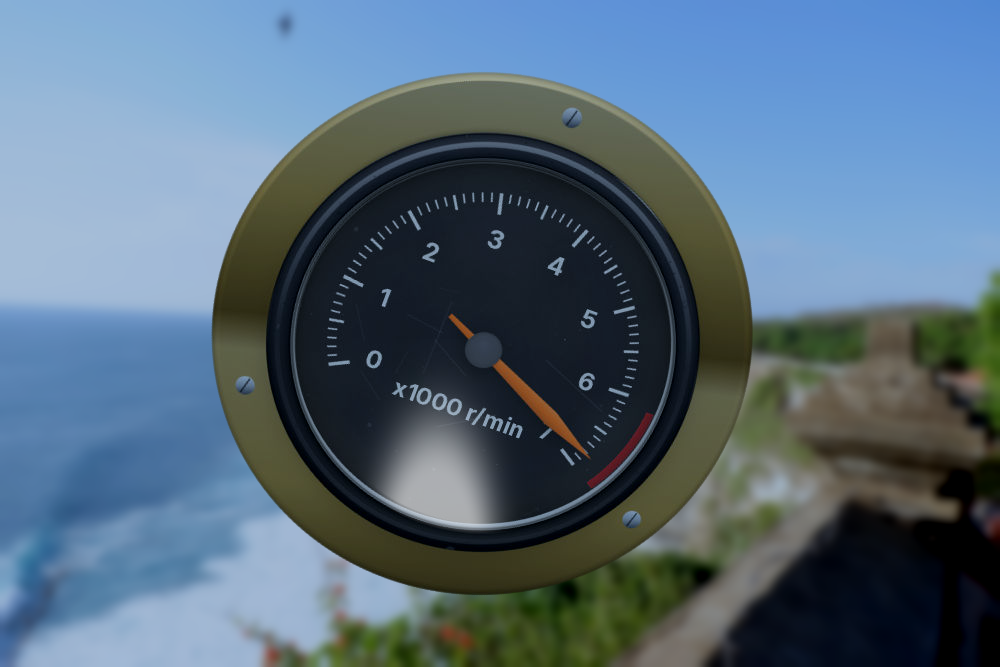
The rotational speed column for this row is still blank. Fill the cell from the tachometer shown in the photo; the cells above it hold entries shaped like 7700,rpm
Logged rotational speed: 6800,rpm
